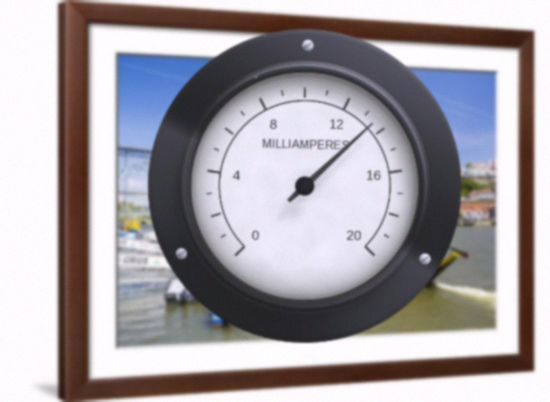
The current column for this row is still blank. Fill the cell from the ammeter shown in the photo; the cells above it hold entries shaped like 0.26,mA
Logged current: 13.5,mA
